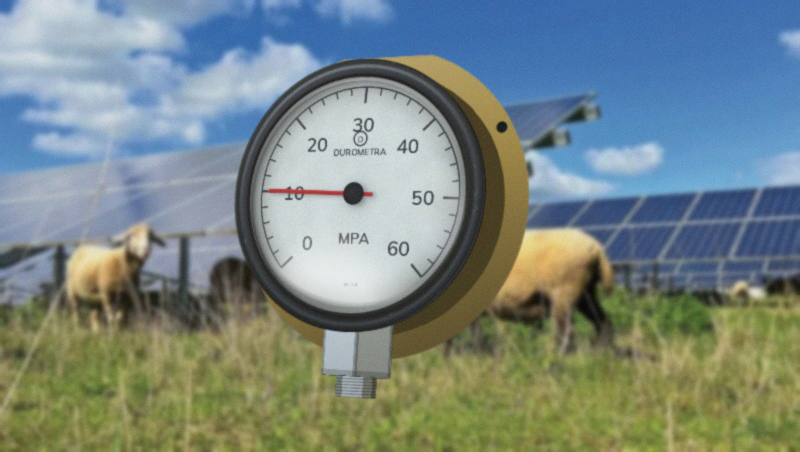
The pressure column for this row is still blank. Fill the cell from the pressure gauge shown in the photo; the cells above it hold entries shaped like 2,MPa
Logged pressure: 10,MPa
